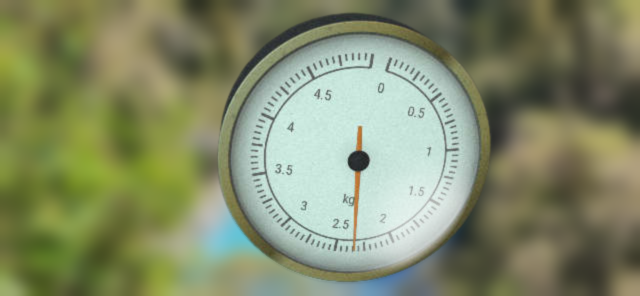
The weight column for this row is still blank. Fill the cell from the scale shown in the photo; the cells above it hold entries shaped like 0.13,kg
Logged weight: 2.35,kg
